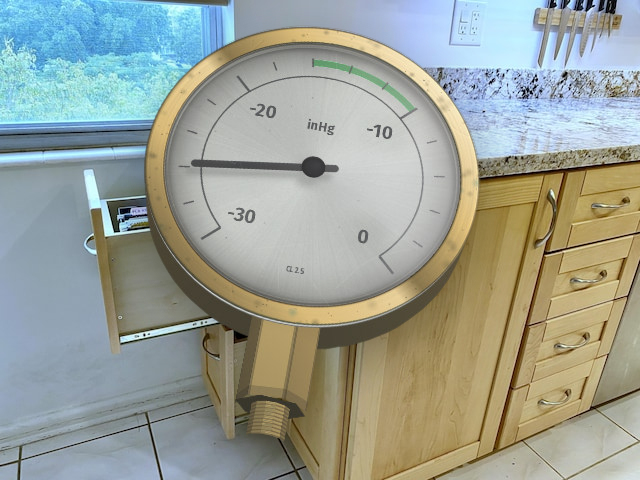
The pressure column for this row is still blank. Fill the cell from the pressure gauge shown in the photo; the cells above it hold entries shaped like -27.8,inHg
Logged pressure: -26,inHg
